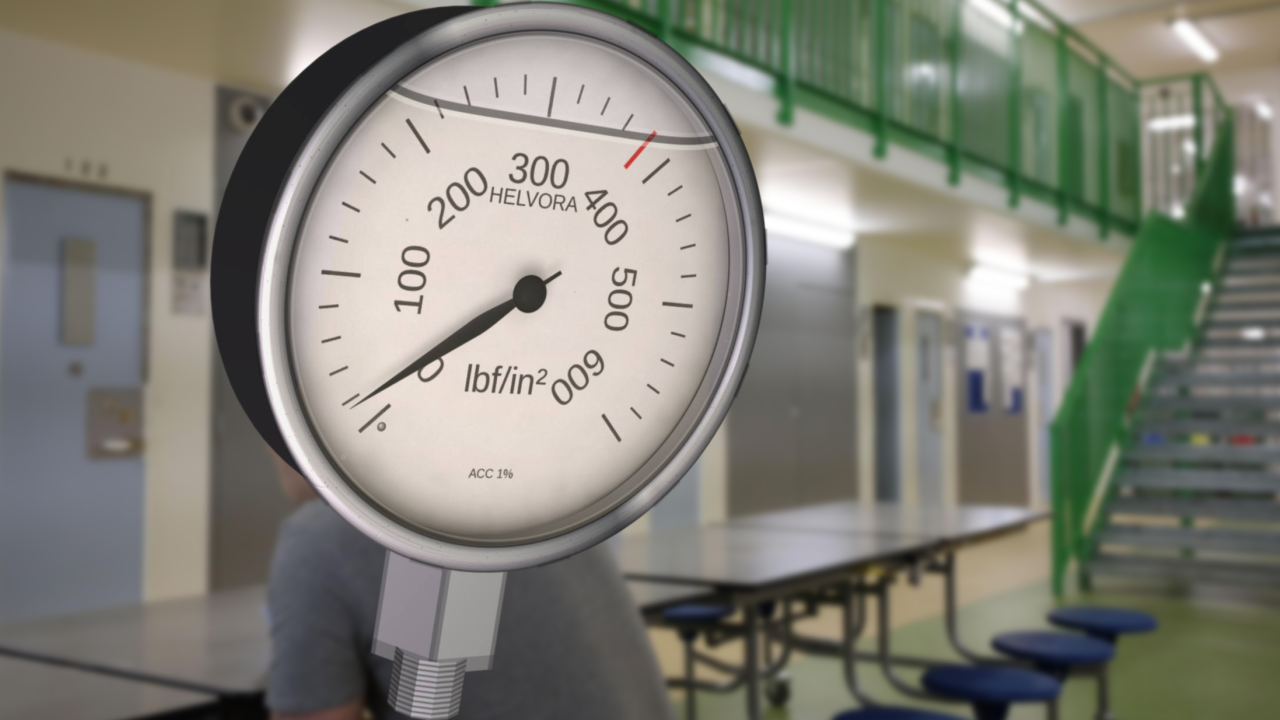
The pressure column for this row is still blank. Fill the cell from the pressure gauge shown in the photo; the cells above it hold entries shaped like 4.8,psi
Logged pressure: 20,psi
